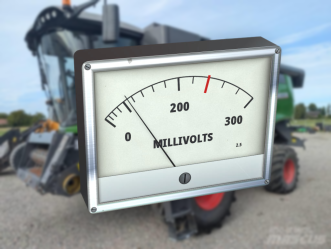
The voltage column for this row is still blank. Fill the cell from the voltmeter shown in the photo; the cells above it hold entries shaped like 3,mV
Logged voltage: 110,mV
